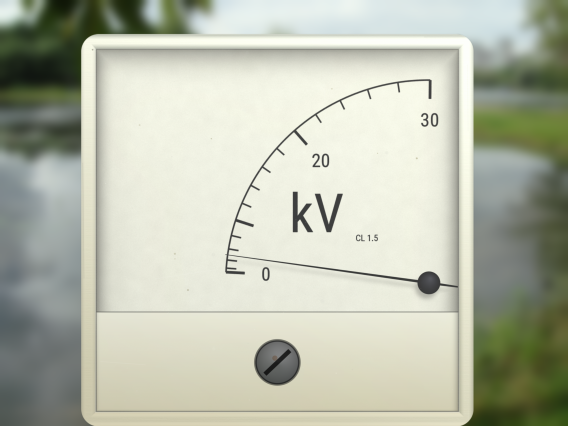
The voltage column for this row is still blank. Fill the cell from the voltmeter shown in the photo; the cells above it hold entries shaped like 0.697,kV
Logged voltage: 5,kV
